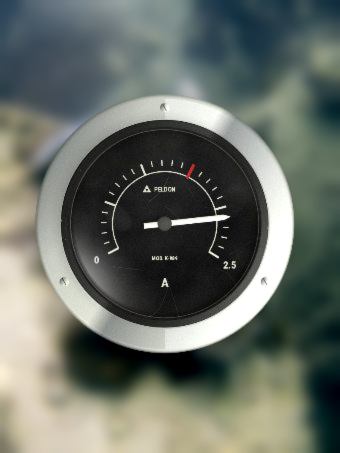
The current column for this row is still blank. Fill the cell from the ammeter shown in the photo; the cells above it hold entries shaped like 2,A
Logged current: 2.1,A
